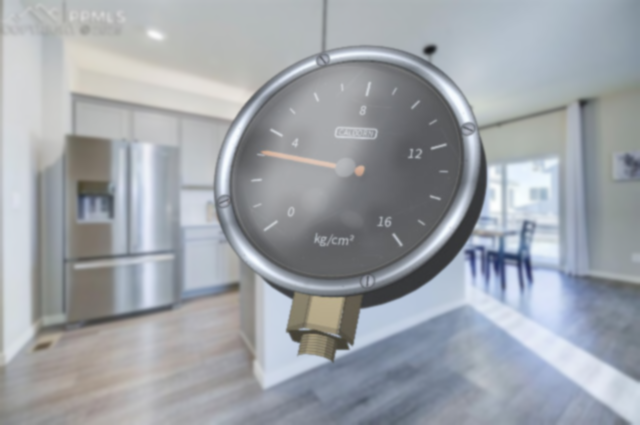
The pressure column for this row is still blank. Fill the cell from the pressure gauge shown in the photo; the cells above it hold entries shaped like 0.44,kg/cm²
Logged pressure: 3,kg/cm²
